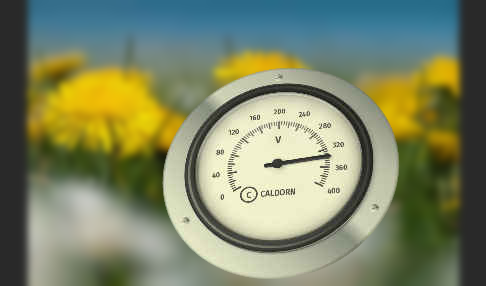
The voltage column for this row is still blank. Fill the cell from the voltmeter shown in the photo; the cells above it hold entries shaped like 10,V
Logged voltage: 340,V
